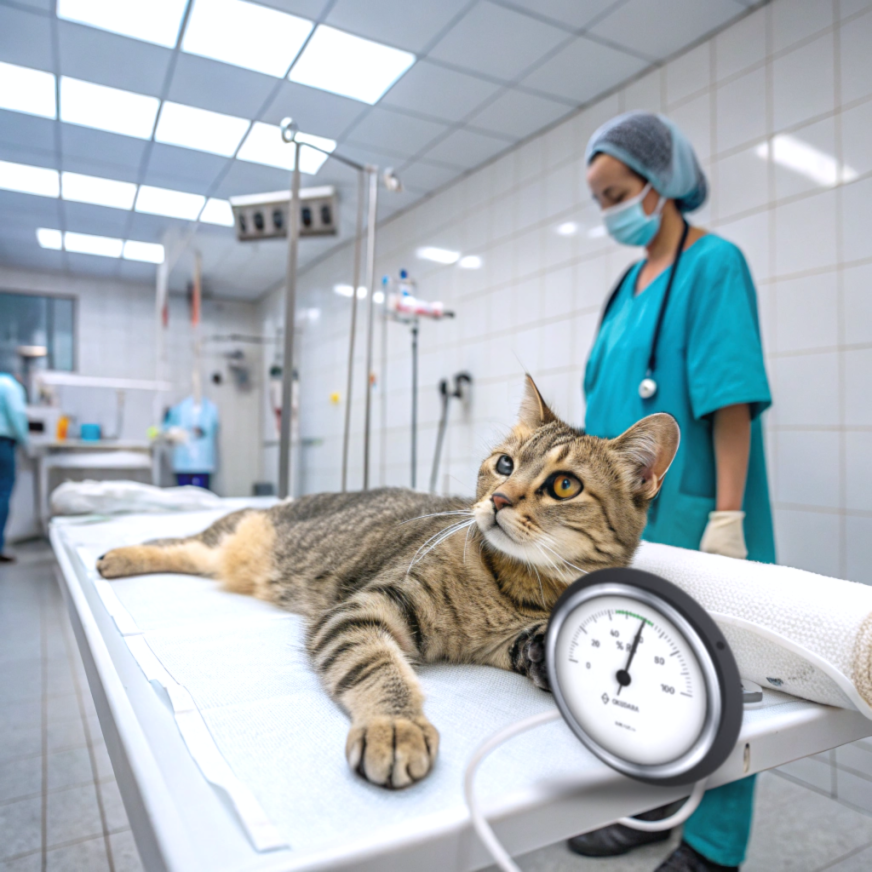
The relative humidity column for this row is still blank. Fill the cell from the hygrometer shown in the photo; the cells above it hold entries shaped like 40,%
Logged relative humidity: 60,%
